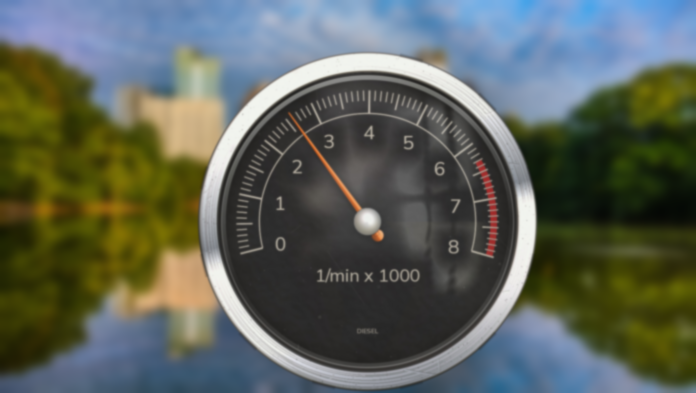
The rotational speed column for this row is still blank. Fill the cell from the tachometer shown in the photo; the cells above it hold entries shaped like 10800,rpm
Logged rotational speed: 2600,rpm
